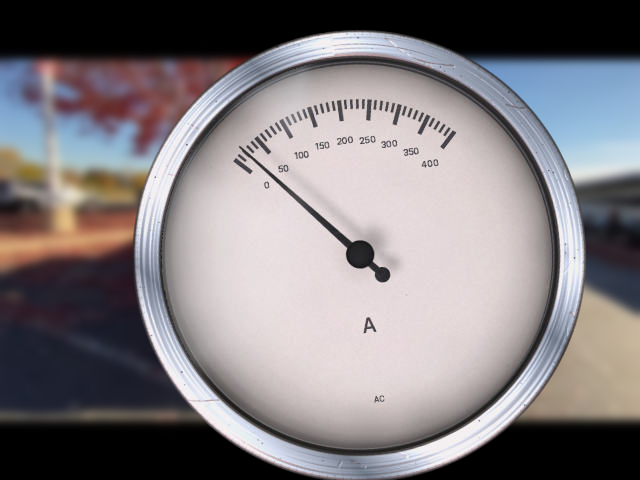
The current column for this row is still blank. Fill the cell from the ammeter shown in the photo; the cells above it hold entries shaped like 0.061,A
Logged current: 20,A
